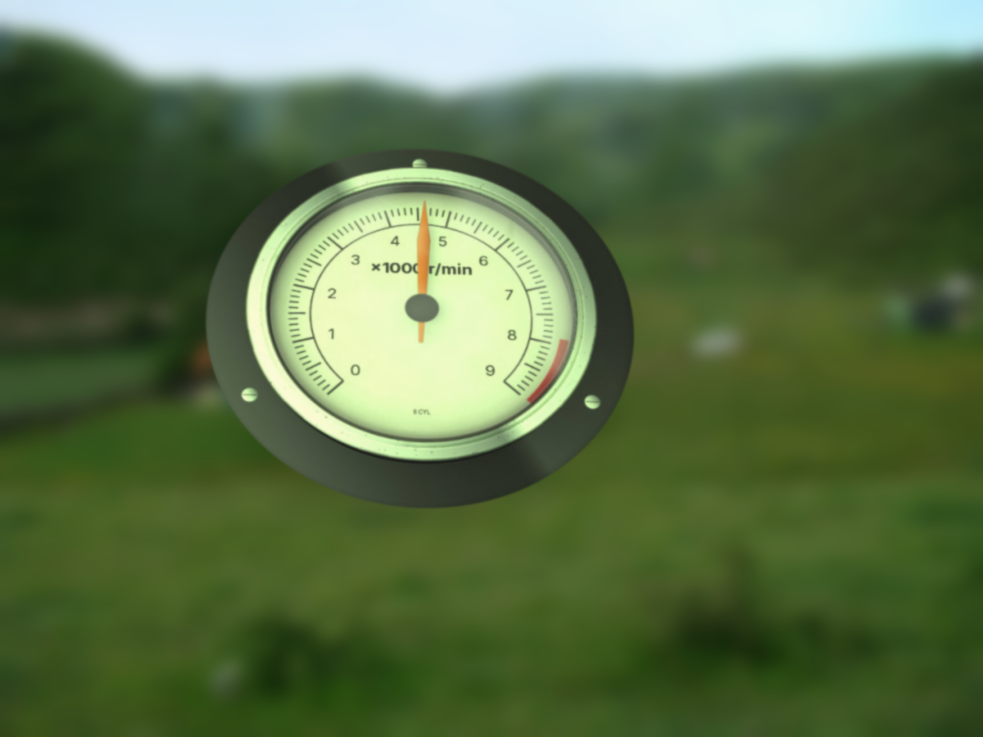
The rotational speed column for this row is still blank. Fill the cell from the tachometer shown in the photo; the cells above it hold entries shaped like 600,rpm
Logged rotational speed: 4600,rpm
